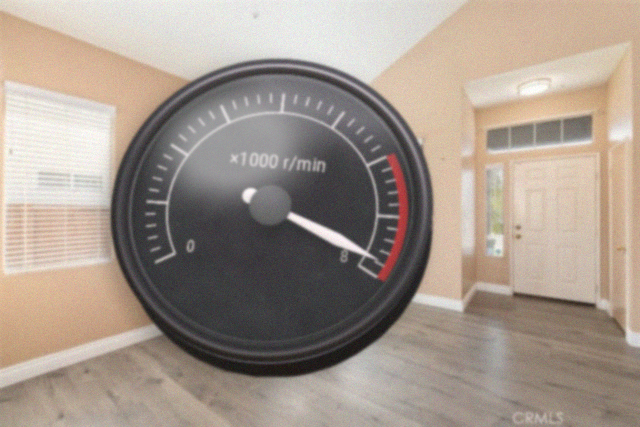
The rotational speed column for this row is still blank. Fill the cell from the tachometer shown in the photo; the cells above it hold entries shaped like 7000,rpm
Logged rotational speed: 7800,rpm
